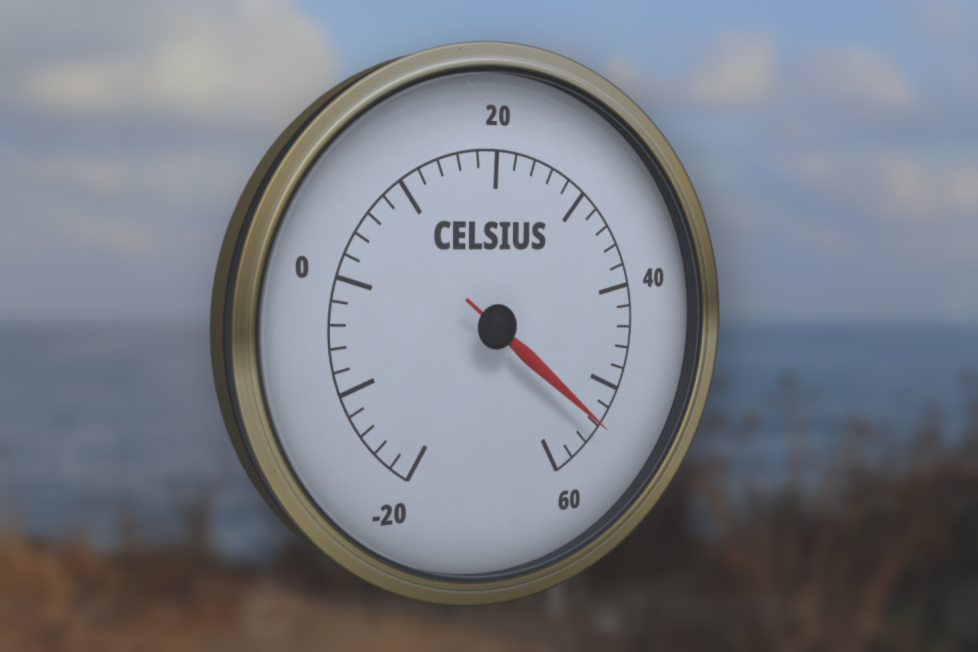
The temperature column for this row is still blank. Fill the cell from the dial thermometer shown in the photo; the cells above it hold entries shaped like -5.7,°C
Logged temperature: 54,°C
